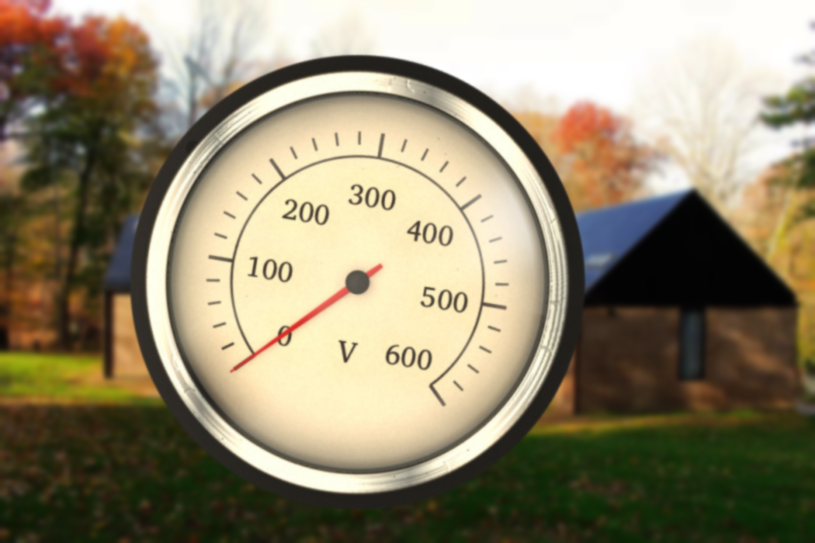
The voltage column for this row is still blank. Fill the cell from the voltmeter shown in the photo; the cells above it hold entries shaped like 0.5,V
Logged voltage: 0,V
